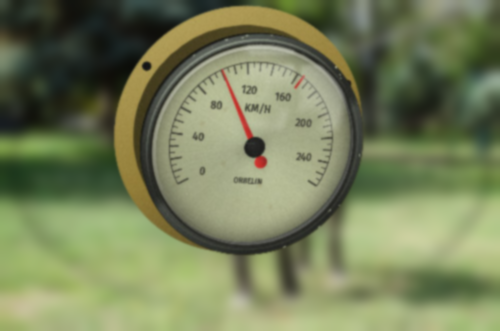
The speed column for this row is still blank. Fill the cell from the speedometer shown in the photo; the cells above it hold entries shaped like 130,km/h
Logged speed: 100,km/h
